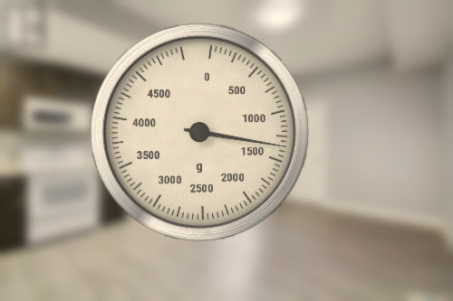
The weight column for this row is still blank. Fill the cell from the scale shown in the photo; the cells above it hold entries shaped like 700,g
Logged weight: 1350,g
